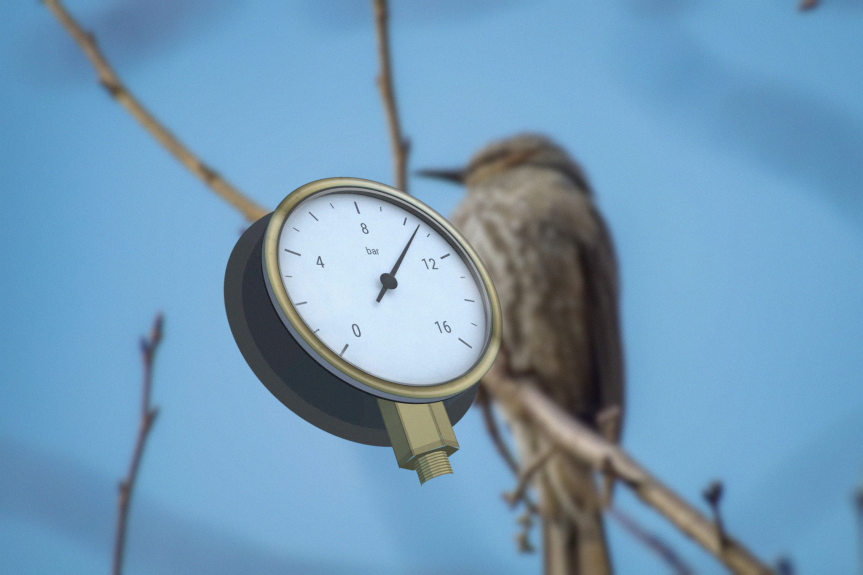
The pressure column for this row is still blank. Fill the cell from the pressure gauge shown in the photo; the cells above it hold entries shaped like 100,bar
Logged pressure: 10.5,bar
